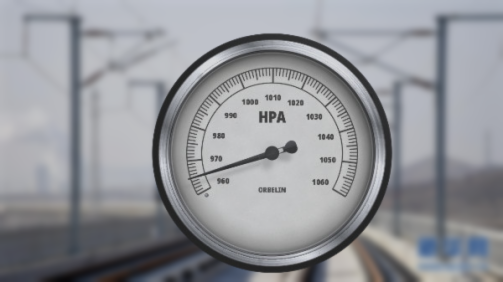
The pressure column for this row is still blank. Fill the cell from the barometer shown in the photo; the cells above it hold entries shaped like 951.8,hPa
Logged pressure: 965,hPa
